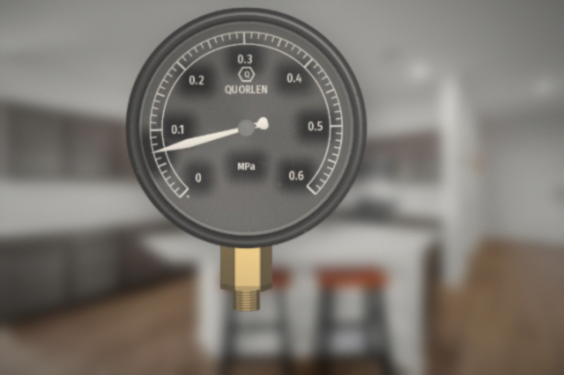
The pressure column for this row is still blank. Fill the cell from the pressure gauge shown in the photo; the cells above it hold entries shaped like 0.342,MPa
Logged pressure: 0.07,MPa
